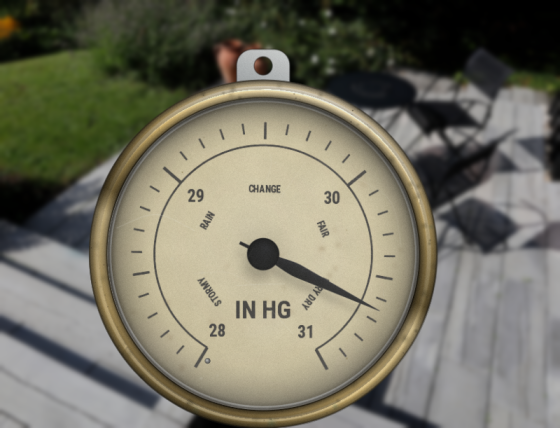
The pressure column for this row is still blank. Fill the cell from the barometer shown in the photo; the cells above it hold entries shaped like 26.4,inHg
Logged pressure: 30.65,inHg
